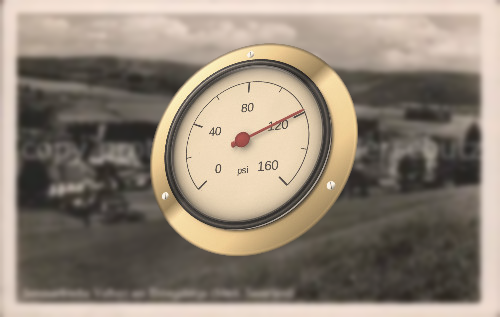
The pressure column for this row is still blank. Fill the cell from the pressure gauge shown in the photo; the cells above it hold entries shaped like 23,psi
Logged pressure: 120,psi
